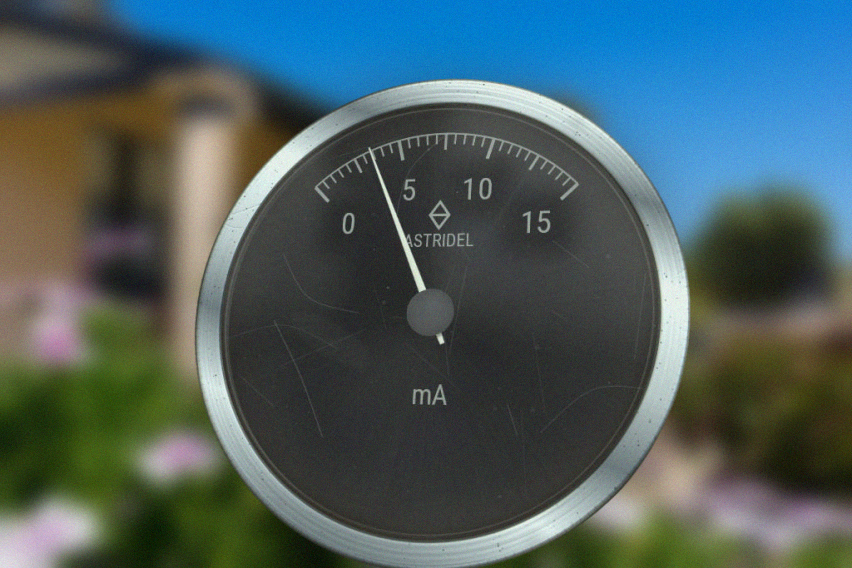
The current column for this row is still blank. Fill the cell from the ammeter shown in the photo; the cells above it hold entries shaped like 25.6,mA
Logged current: 3.5,mA
